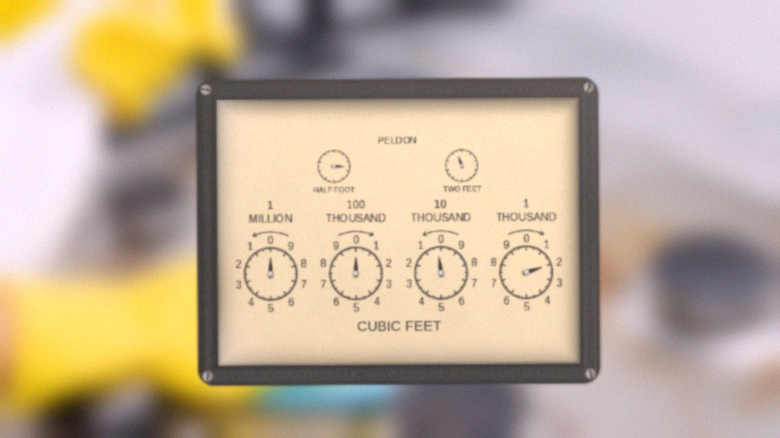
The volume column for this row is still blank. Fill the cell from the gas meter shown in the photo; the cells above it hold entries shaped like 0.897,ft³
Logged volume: 200,ft³
